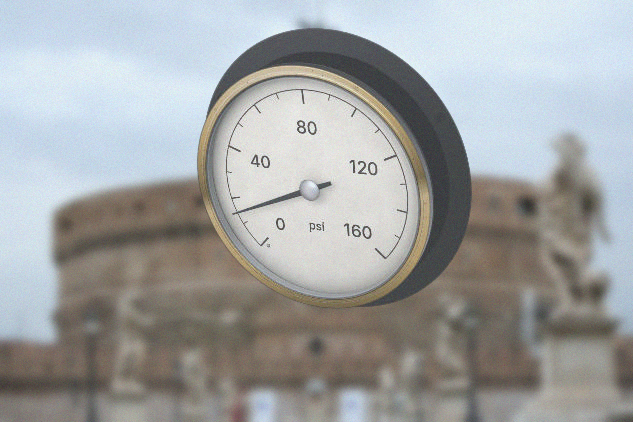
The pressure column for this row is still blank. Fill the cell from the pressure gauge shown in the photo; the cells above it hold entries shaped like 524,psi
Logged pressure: 15,psi
